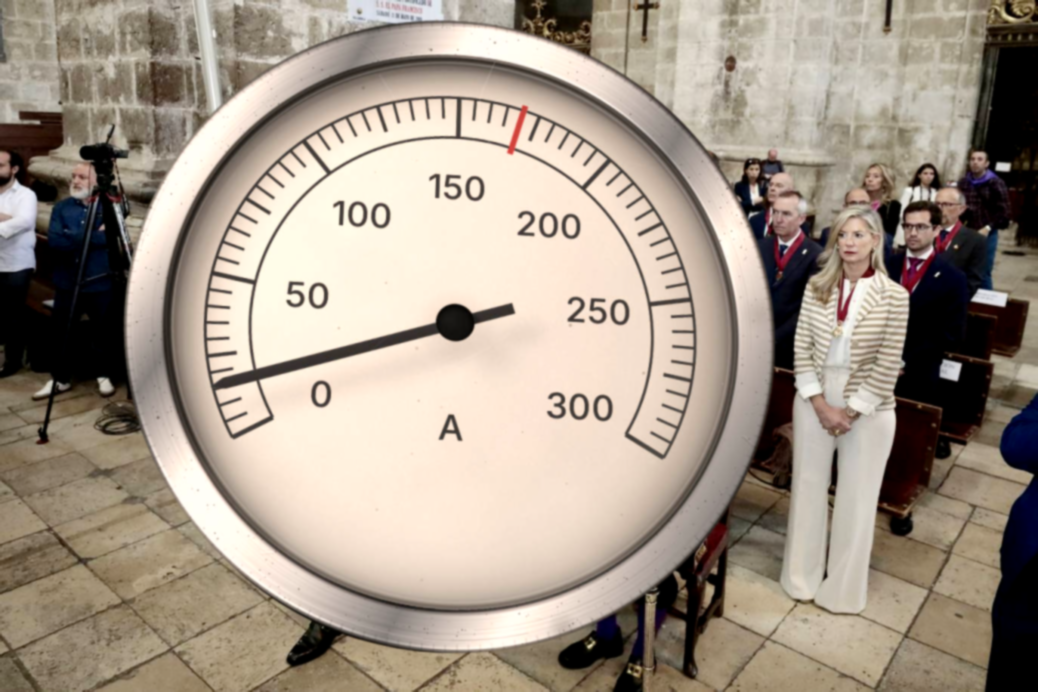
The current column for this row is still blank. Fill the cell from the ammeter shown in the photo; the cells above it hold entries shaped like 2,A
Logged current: 15,A
